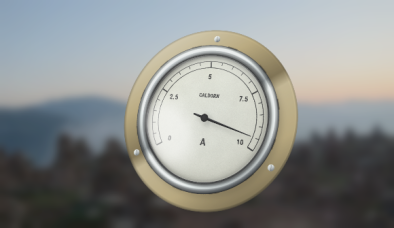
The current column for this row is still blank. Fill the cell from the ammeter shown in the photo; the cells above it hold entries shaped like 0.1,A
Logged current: 9.5,A
